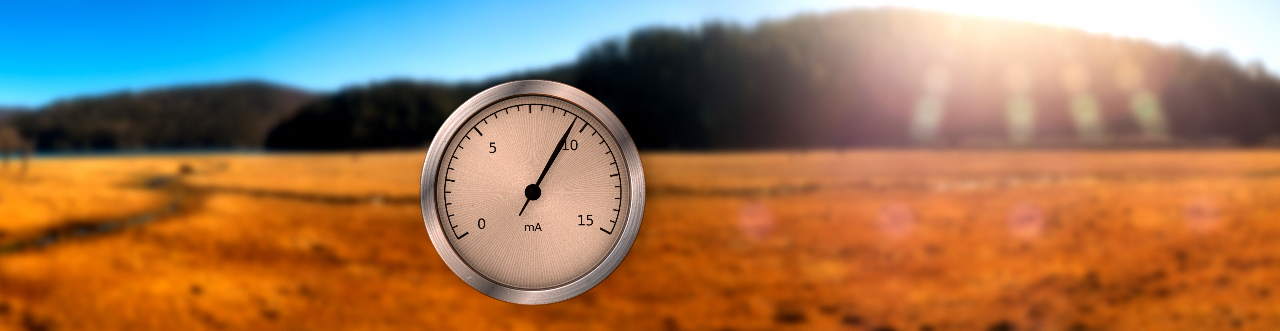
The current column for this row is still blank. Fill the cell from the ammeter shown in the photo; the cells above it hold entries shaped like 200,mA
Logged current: 9.5,mA
